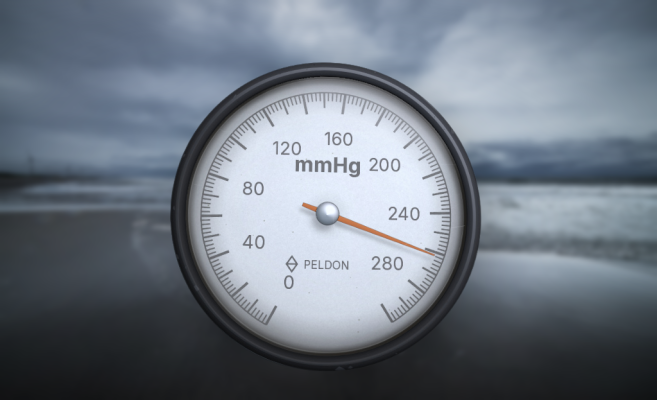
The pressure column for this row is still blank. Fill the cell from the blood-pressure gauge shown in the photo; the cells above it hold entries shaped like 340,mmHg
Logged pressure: 262,mmHg
